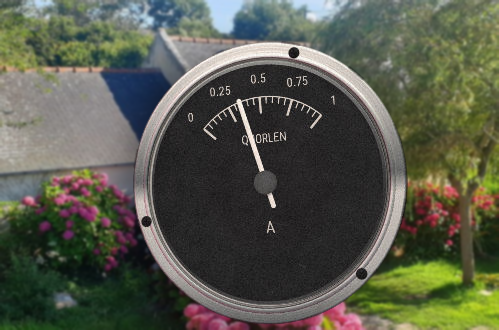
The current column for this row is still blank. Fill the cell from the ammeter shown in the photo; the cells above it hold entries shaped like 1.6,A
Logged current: 0.35,A
